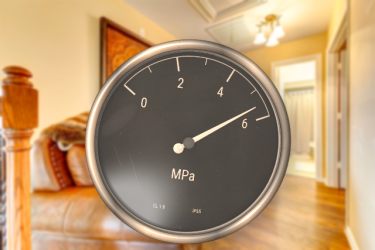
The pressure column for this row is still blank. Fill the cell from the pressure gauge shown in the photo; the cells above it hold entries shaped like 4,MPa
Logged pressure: 5.5,MPa
